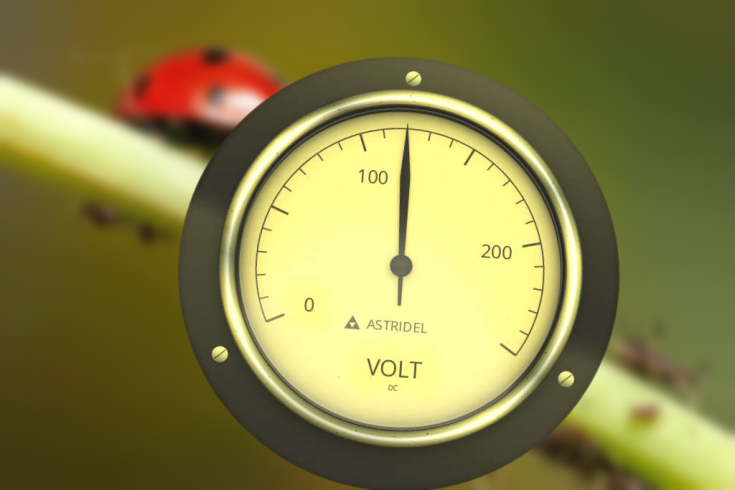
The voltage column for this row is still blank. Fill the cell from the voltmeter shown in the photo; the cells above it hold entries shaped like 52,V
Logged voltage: 120,V
